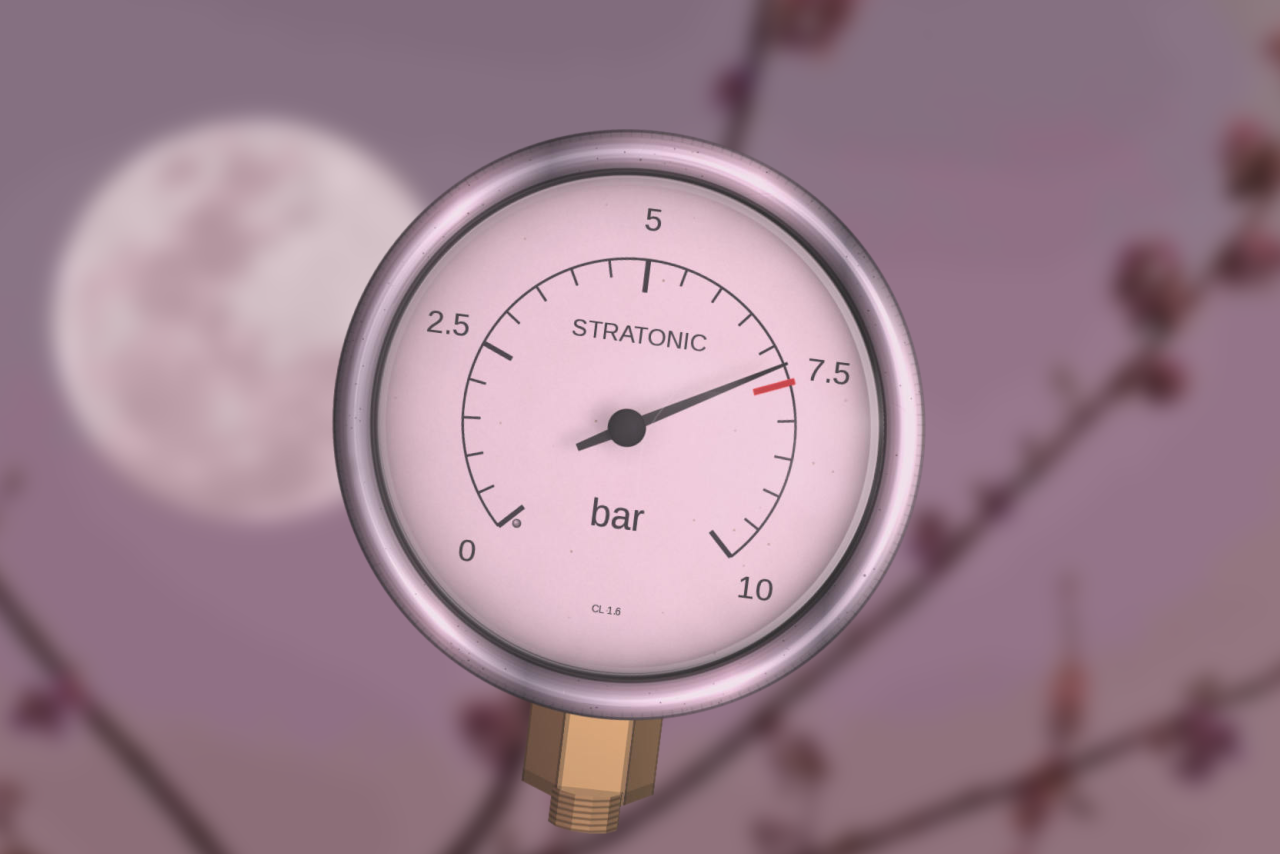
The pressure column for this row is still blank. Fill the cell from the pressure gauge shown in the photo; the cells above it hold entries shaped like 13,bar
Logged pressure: 7.25,bar
